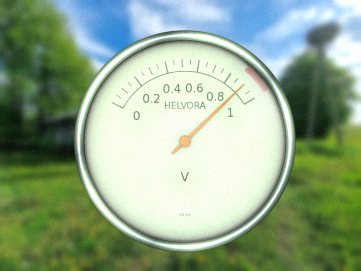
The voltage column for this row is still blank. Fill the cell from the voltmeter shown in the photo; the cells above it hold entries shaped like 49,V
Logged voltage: 0.9,V
